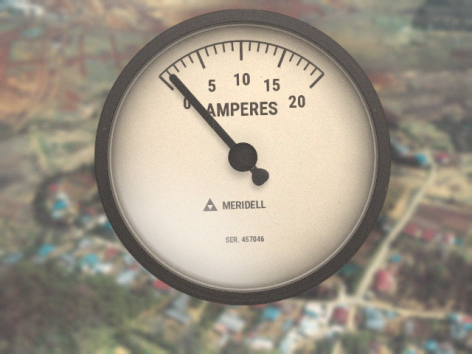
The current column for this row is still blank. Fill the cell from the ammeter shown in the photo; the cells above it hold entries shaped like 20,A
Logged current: 1,A
